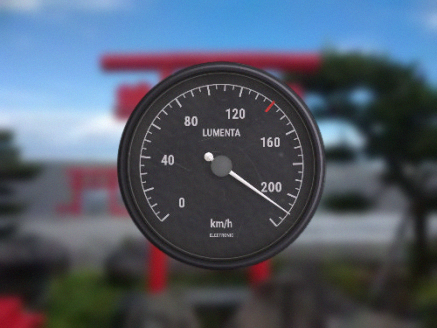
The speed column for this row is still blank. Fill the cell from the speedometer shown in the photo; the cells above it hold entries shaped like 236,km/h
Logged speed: 210,km/h
